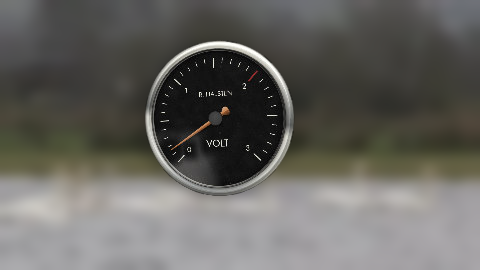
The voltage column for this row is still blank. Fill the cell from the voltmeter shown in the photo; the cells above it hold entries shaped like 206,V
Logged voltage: 0.15,V
